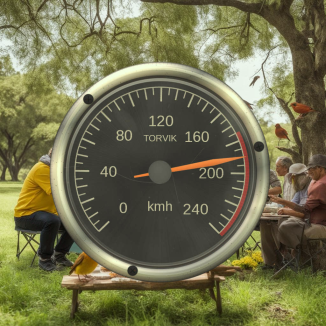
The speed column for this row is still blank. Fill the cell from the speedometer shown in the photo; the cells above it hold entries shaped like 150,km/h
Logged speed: 190,km/h
